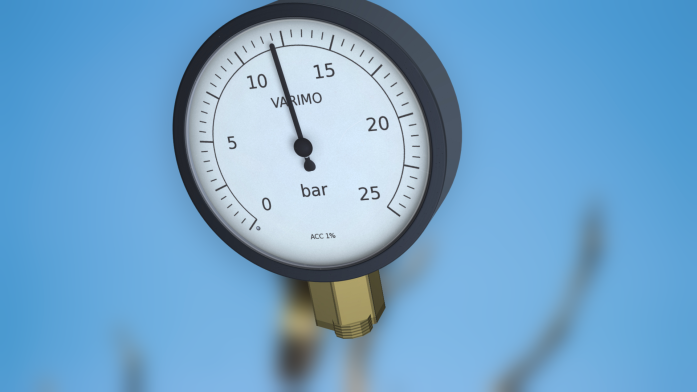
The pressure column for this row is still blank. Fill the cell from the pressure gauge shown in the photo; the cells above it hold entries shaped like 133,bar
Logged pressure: 12,bar
